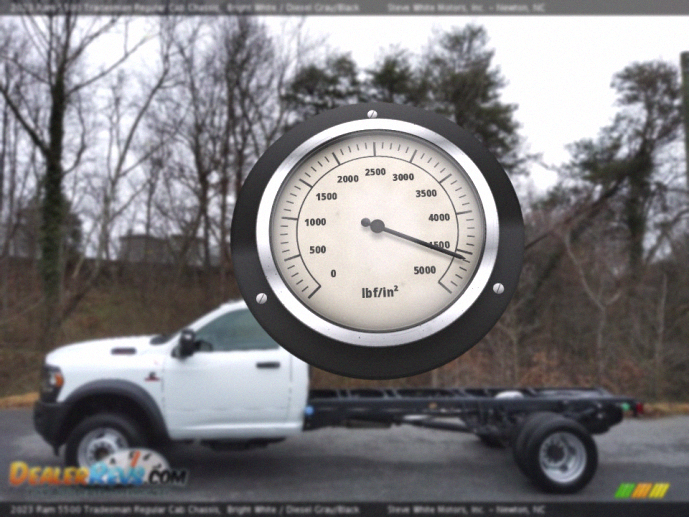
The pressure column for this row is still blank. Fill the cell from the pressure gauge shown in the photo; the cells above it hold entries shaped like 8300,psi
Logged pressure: 4600,psi
